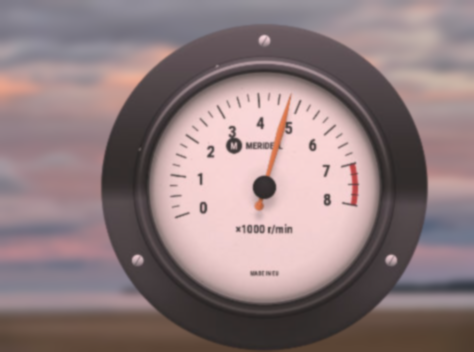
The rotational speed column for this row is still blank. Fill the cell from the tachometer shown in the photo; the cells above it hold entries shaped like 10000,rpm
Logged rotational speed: 4750,rpm
